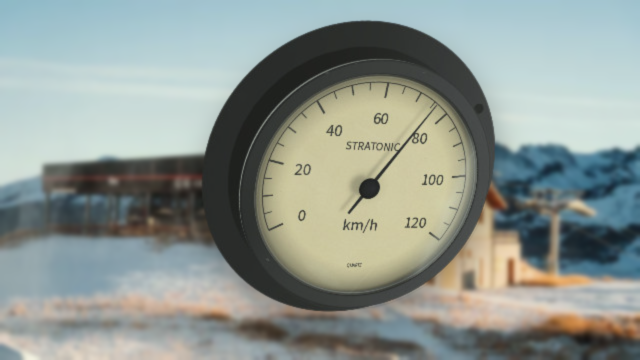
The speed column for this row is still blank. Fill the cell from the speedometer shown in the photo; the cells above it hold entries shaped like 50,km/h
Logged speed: 75,km/h
